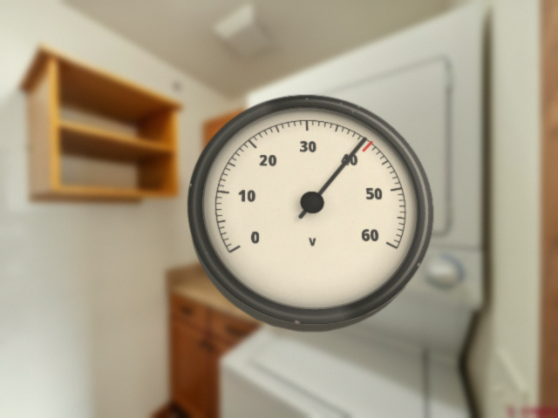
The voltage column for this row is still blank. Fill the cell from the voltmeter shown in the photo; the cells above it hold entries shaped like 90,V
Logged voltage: 40,V
